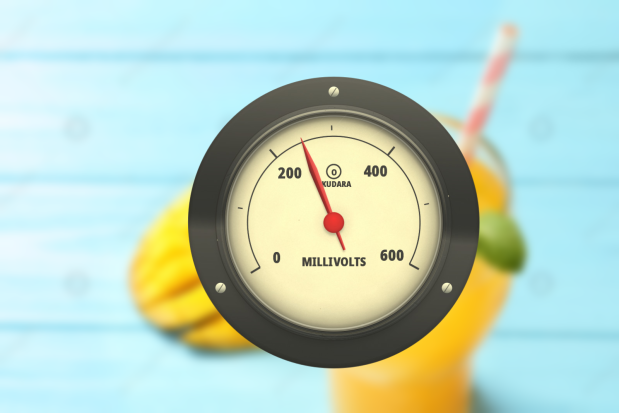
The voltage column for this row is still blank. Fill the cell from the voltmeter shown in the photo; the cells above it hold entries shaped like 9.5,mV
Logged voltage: 250,mV
